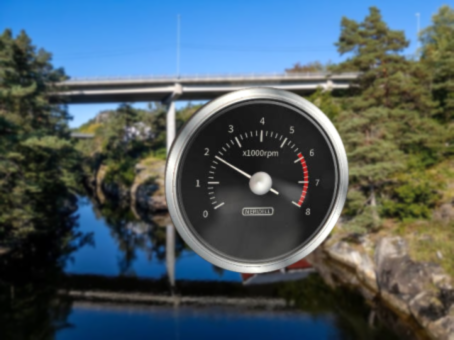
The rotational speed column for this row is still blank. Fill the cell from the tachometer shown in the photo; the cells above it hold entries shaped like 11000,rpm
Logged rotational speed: 2000,rpm
